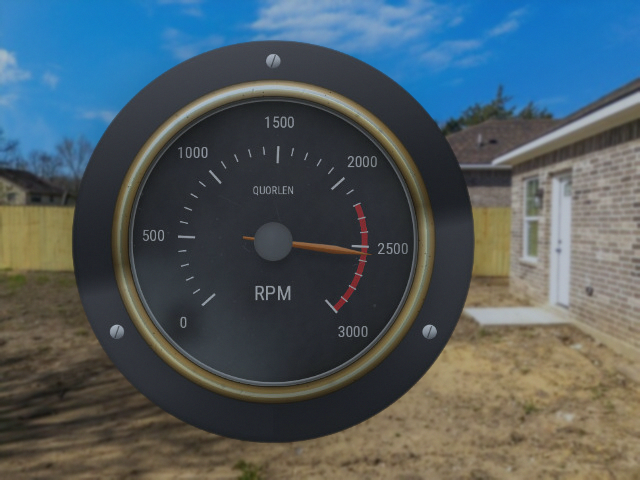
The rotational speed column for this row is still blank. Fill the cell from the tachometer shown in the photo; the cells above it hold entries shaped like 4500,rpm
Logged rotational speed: 2550,rpm
